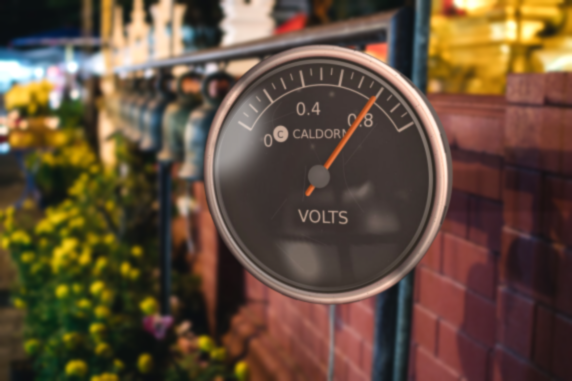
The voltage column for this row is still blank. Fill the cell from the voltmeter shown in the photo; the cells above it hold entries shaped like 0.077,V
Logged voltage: 0.8,V
